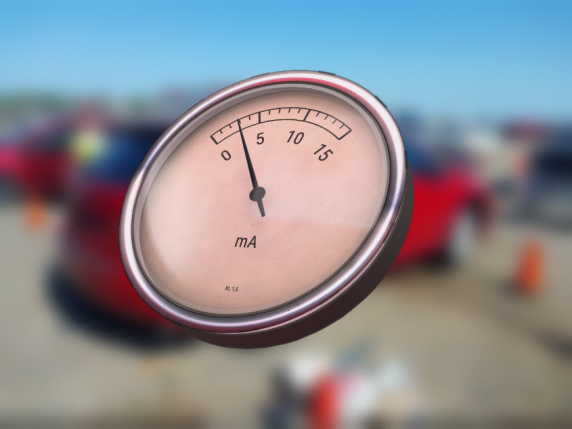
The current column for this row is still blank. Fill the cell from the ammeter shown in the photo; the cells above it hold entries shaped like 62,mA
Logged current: 3,mA
